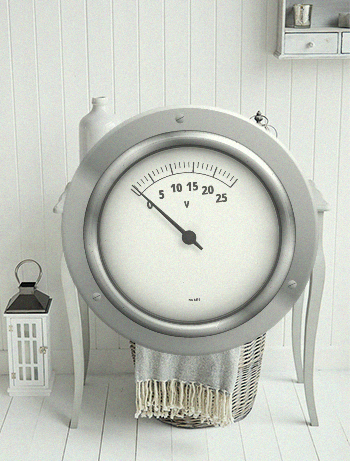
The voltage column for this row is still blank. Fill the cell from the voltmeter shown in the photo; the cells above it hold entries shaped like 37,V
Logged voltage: 1,V
